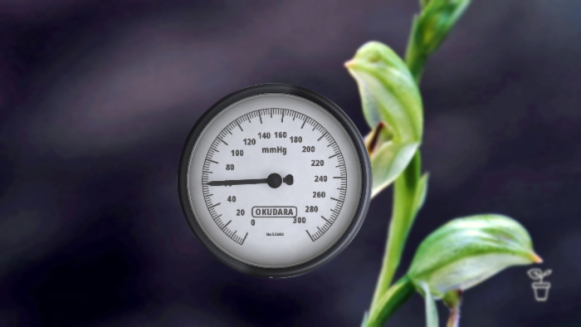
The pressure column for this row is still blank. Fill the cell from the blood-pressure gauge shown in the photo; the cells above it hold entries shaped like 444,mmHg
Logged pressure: 60,mmHg
